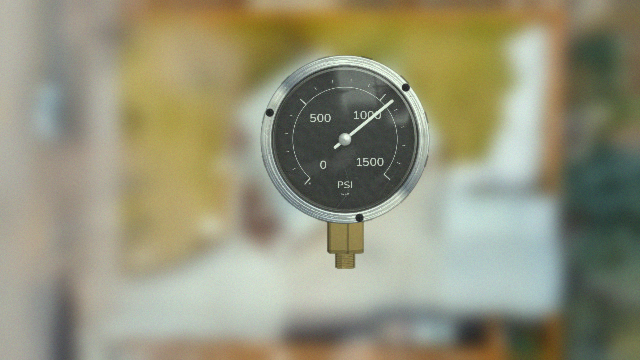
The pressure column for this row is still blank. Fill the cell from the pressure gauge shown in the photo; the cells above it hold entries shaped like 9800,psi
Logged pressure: 1050,psi
